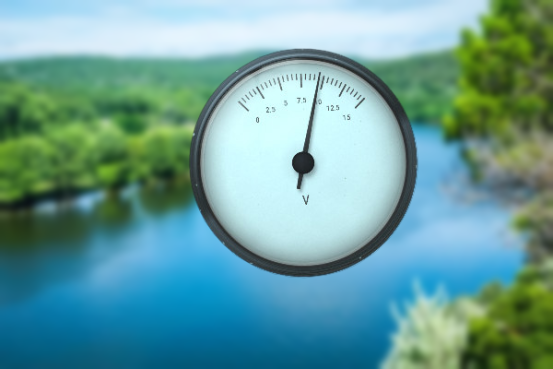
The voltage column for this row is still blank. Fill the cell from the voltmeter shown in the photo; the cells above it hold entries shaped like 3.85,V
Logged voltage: 9.5,V
